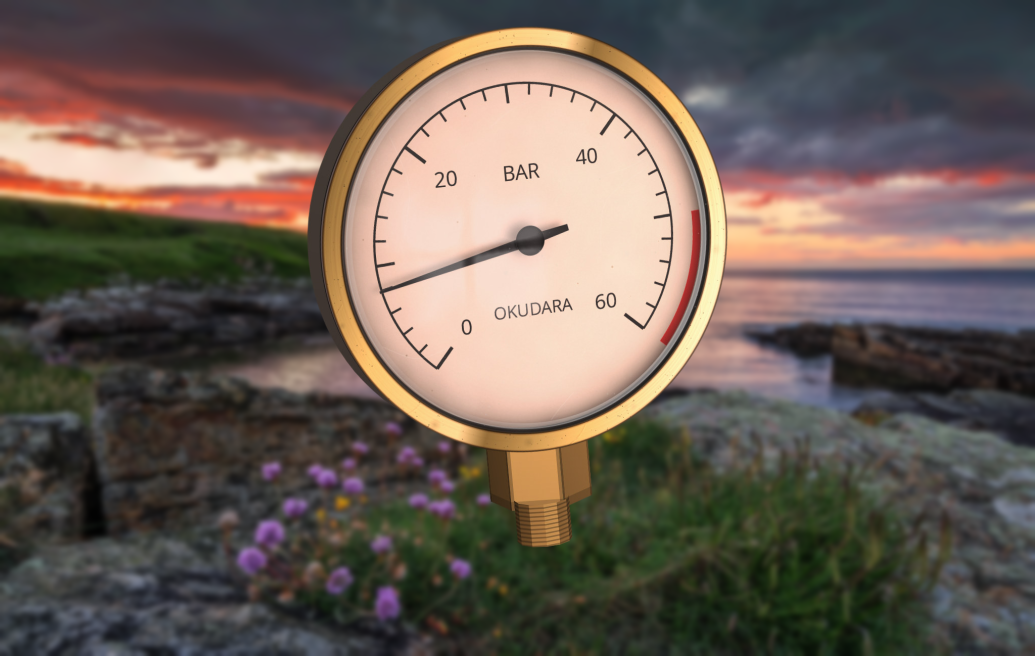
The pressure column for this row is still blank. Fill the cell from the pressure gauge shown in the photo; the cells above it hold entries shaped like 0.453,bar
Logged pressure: 8,bar
